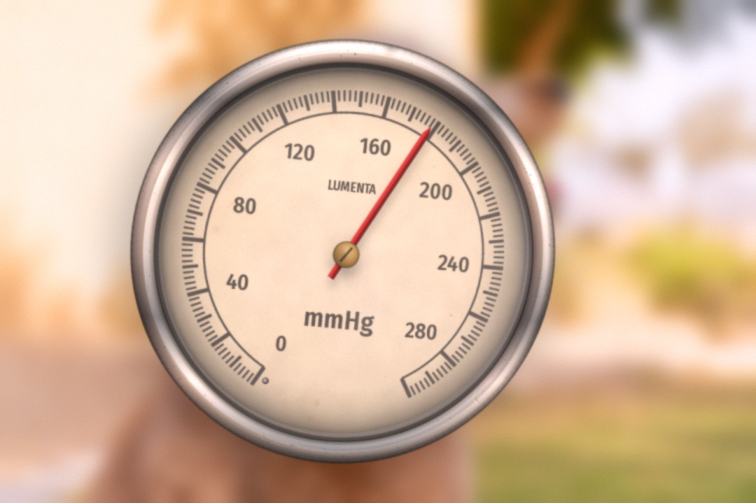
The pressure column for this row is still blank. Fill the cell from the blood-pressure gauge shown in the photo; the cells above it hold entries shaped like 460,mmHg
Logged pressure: 178,mmHg
